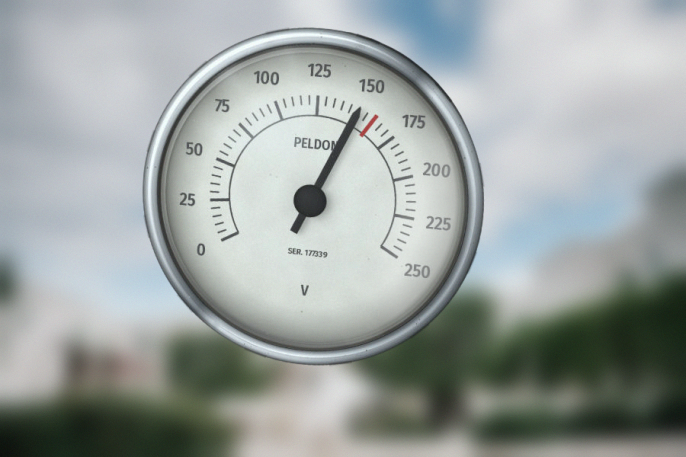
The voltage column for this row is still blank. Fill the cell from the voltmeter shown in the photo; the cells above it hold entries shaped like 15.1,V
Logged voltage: 150,V
